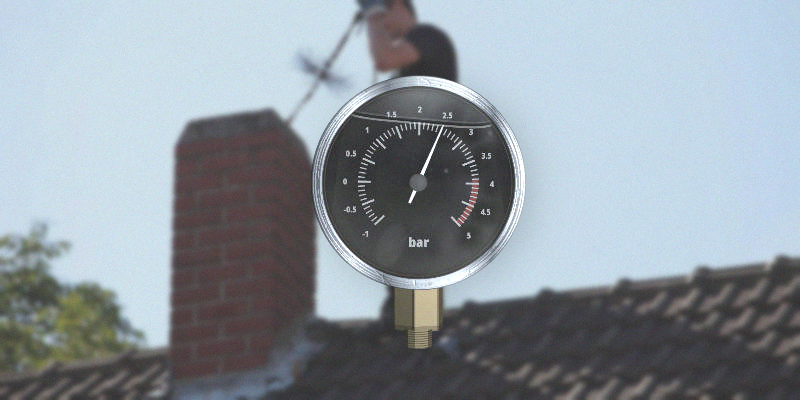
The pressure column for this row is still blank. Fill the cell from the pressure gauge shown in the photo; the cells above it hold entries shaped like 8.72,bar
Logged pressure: 2.5,bar
